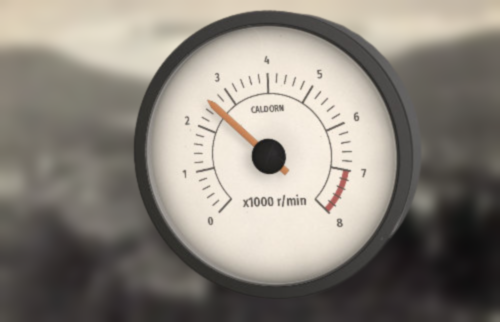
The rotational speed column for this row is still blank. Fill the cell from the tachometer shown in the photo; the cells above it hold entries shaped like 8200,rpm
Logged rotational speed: 2600,rpm
